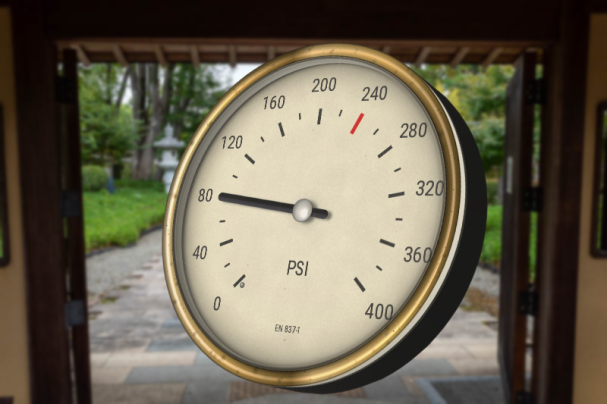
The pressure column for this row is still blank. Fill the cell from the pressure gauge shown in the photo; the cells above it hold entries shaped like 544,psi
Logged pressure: 80,psi
